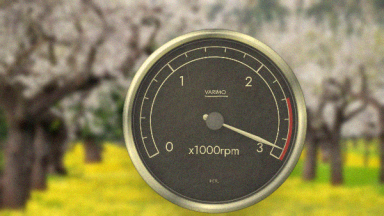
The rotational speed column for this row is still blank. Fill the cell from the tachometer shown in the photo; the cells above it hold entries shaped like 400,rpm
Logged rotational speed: 2900,rpm
